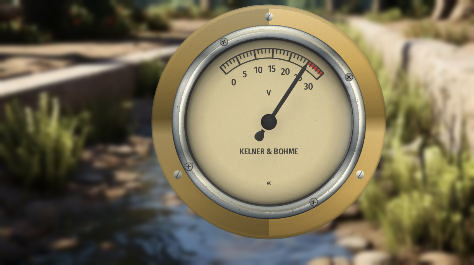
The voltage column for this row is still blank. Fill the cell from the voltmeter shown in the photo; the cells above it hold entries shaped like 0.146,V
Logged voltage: 25,V
